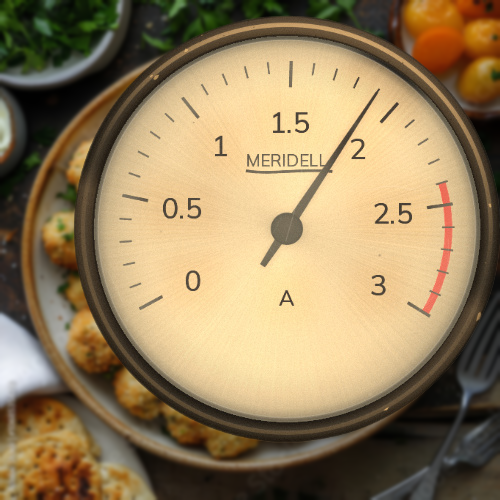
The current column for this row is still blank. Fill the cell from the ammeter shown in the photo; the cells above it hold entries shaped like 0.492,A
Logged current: 1.9,A
